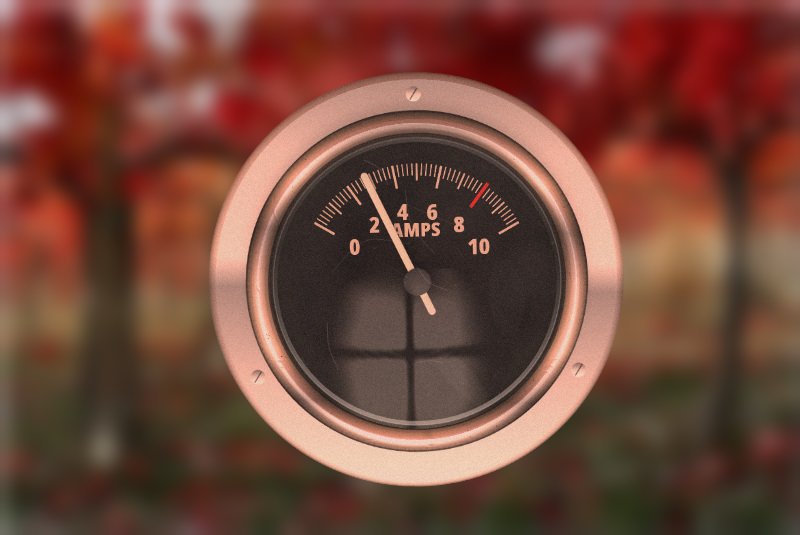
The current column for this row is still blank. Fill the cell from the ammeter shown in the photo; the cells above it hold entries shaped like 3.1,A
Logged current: 2.8,A
